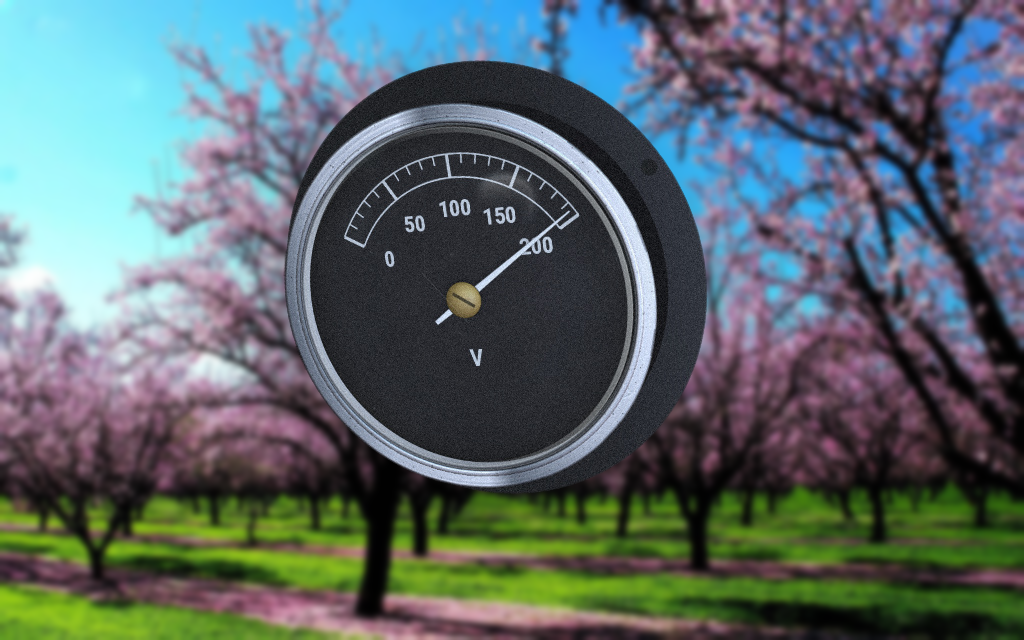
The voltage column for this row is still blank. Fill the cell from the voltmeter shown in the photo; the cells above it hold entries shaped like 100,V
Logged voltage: 195,V
